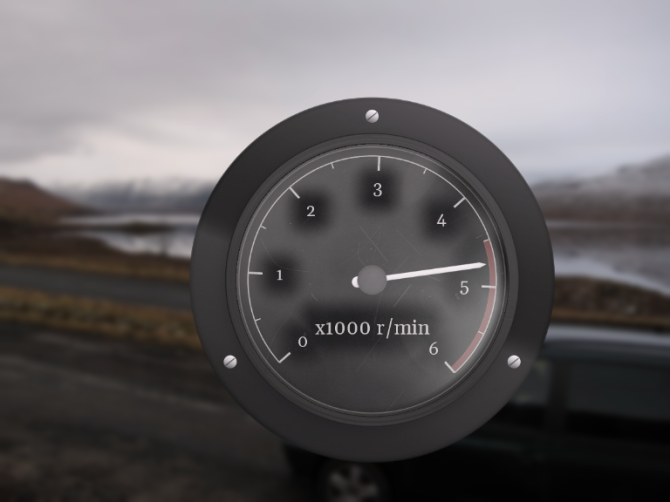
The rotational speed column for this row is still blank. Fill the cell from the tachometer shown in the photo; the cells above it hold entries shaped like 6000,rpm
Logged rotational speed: 4750,rpm
